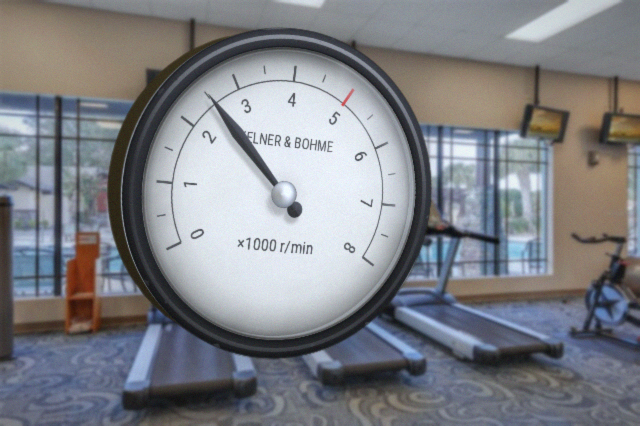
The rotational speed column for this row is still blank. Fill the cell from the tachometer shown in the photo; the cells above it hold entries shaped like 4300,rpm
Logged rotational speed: 2500,rpm
